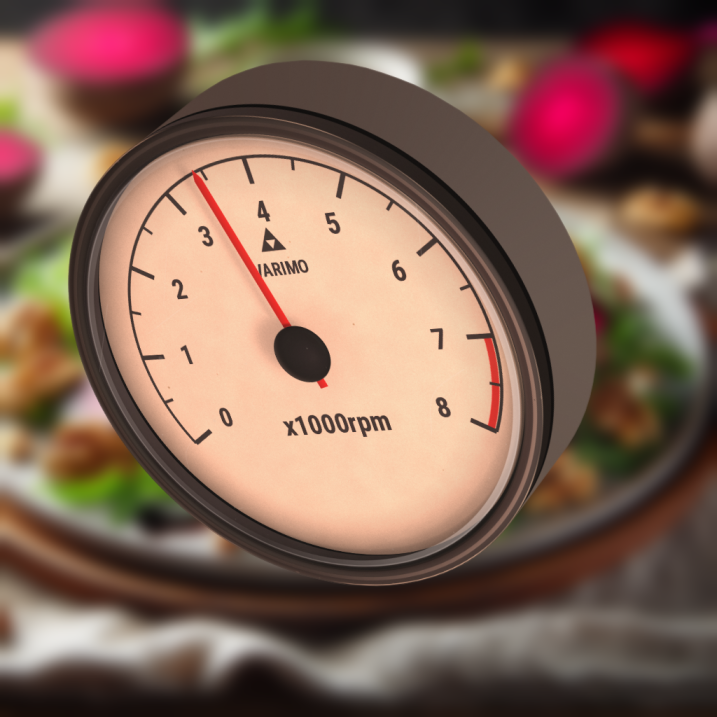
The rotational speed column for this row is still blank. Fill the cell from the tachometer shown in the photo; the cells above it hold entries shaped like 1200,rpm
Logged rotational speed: 3500,rpm
